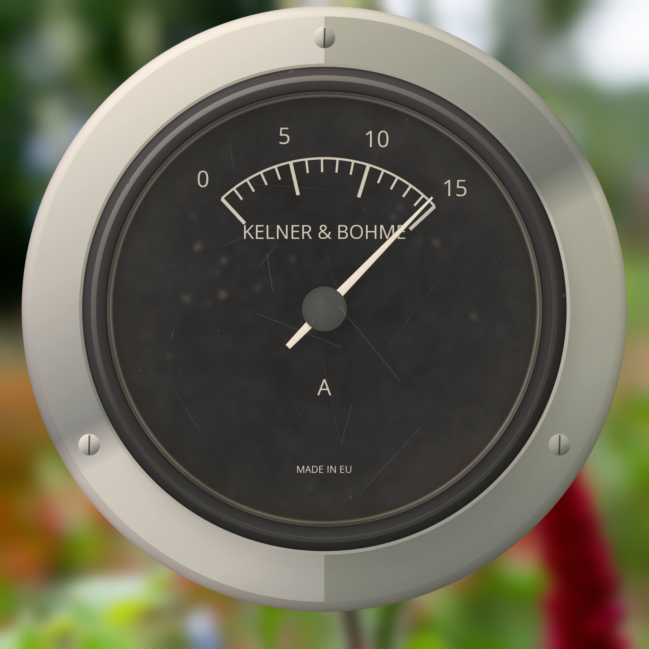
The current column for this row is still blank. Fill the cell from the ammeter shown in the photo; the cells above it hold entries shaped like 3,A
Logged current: 14.5,A
